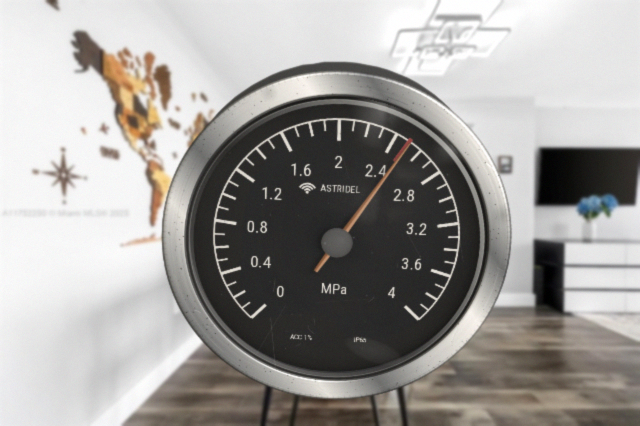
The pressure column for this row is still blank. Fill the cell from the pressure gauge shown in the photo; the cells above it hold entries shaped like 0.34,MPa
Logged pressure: 2.5,MPa
